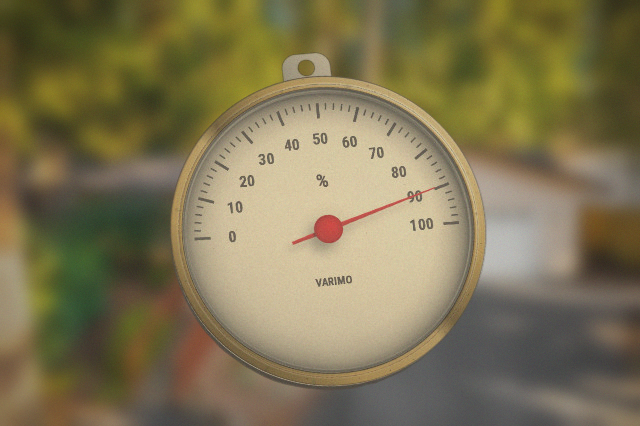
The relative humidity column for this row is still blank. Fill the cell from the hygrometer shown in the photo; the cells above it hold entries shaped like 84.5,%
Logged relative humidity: 90,%
